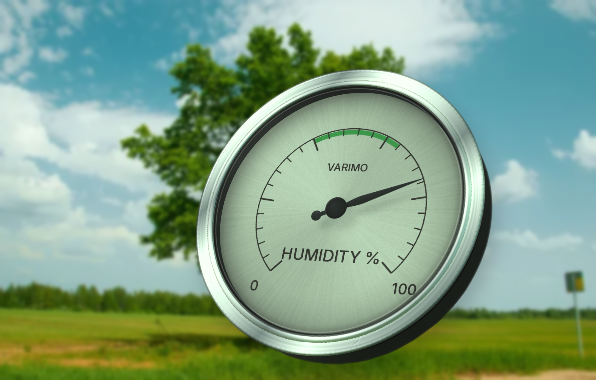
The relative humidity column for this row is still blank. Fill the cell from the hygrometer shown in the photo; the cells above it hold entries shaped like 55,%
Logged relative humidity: 76,%
